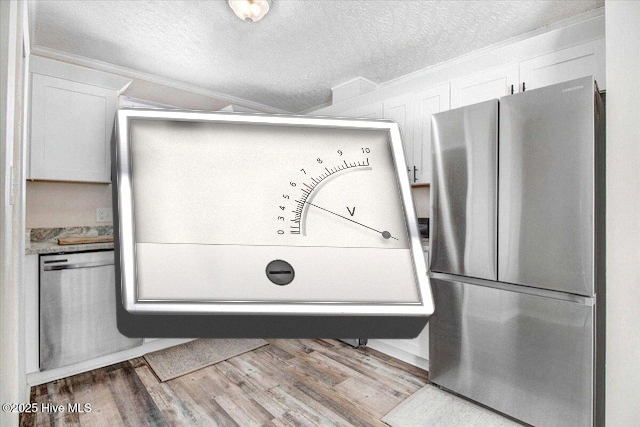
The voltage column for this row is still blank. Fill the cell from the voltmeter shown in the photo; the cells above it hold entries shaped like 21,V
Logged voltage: 5,V
